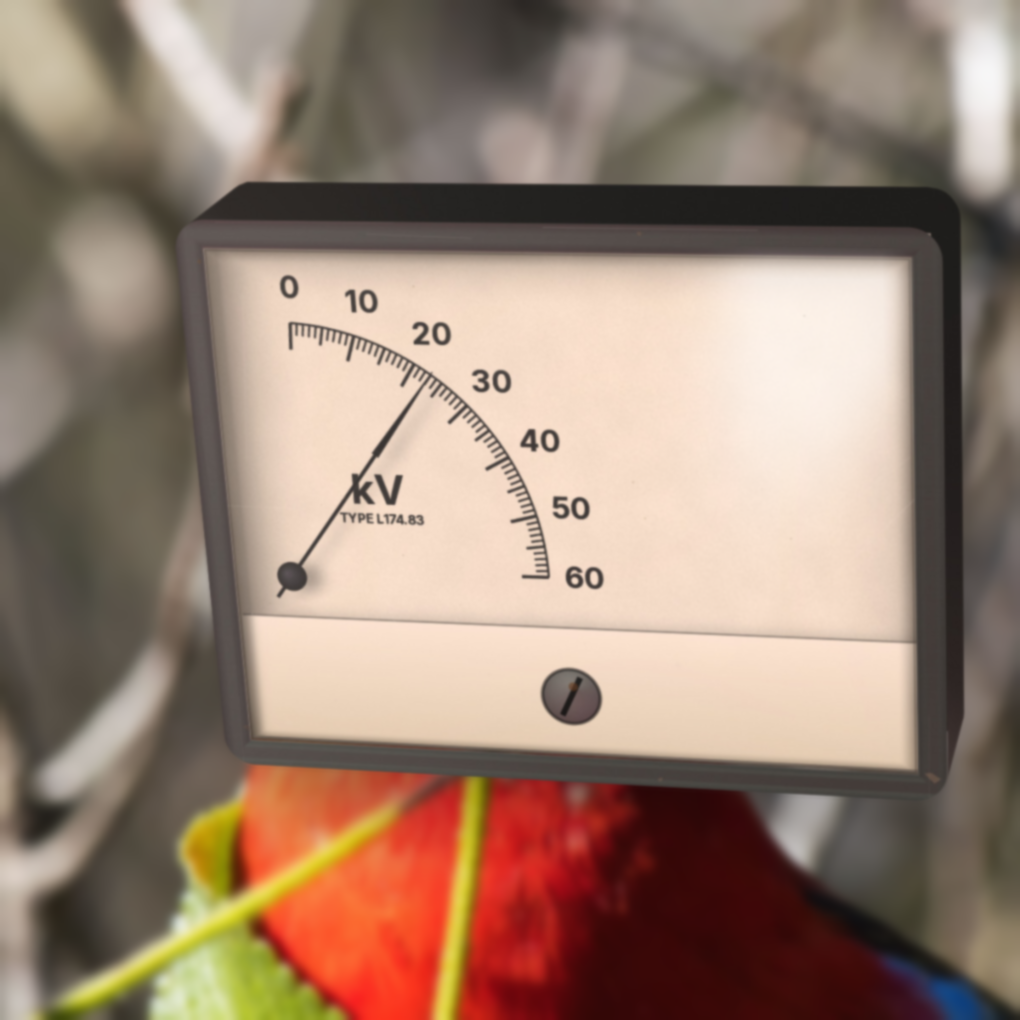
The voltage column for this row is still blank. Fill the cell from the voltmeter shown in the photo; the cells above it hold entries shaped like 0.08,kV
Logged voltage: 23,kV
